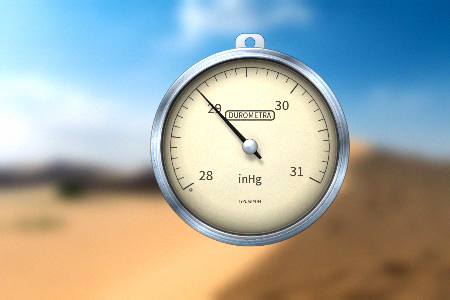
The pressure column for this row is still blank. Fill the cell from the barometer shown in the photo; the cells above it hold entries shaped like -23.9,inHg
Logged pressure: 29,inHg
